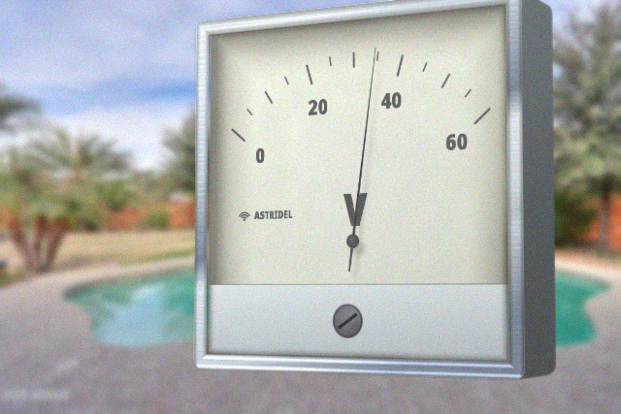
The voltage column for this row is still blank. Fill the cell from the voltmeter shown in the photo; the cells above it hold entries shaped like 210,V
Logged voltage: 35,V
